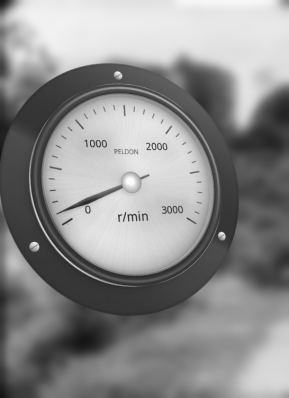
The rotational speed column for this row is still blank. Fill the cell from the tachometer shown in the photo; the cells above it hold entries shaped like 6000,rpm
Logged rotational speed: 100,rpm
